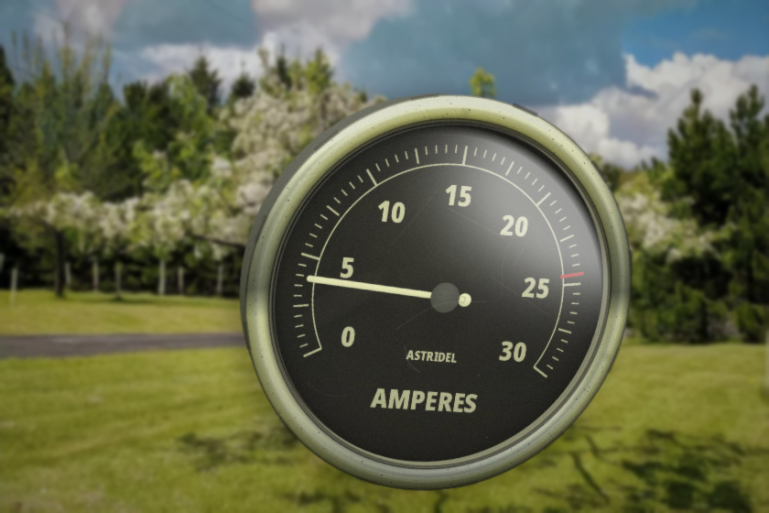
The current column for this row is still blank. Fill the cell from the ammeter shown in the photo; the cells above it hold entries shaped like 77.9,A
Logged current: 4,A
